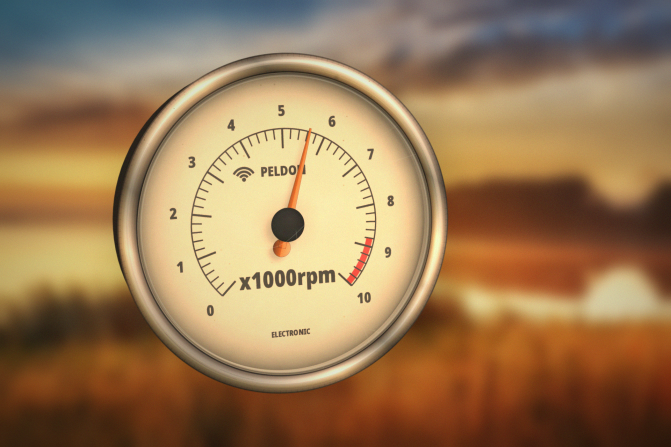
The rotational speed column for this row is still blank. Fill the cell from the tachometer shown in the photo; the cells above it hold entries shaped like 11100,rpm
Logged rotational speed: 5600,rpm
